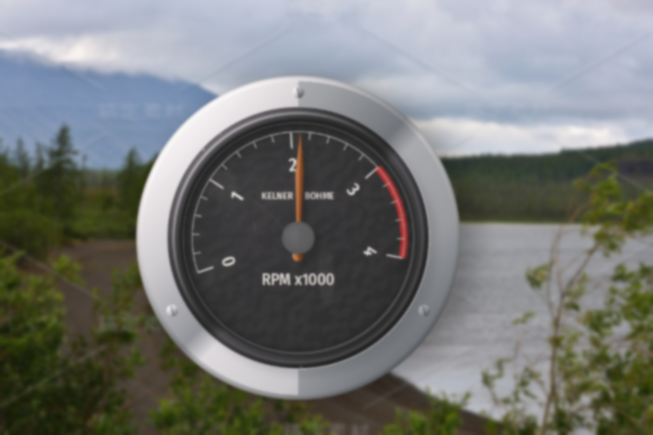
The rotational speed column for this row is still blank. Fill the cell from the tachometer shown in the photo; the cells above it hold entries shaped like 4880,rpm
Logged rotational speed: 2100,rpm
